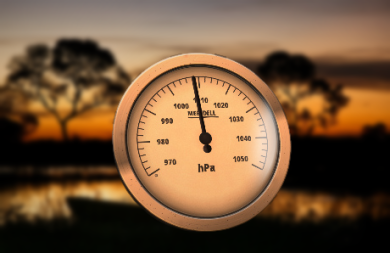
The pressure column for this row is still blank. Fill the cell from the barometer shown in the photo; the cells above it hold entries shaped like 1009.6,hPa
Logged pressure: 1008,hPa
